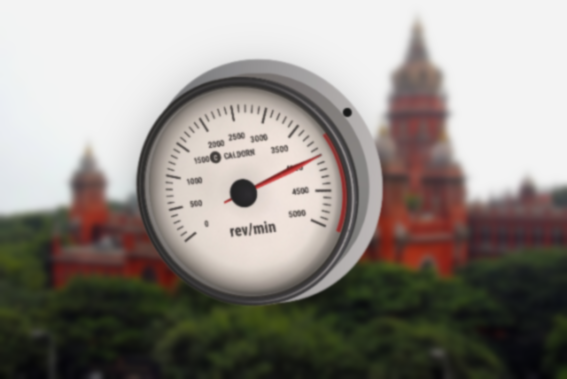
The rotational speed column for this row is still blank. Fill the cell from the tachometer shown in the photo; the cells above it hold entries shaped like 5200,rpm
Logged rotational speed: 4000,rpm
